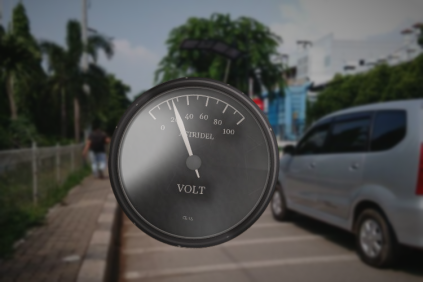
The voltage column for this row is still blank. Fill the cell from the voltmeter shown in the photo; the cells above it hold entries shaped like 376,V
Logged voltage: 25,V
